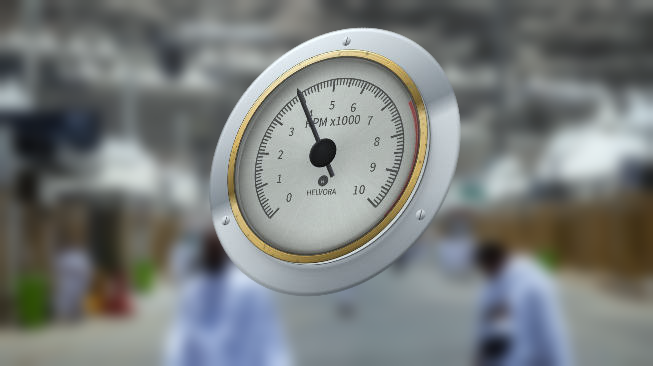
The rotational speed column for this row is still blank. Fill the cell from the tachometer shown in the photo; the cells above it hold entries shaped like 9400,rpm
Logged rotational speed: 4000,rpm
